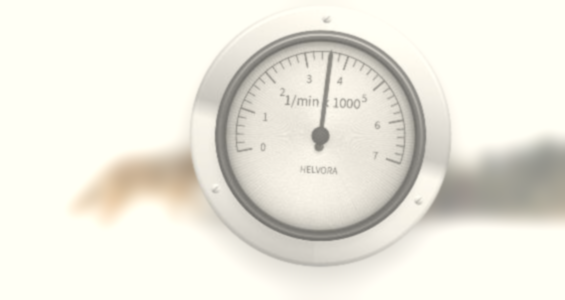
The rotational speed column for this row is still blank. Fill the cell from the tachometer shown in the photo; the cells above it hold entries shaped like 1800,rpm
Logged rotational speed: 3600,rpm
